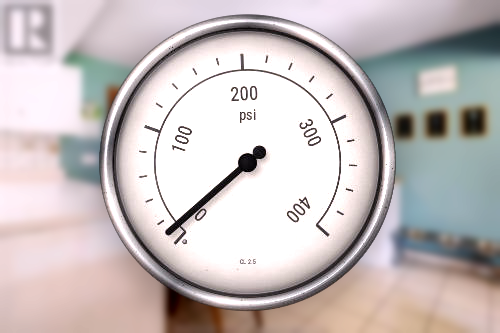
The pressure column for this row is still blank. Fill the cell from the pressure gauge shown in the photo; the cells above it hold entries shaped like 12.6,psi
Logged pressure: 10,psi
